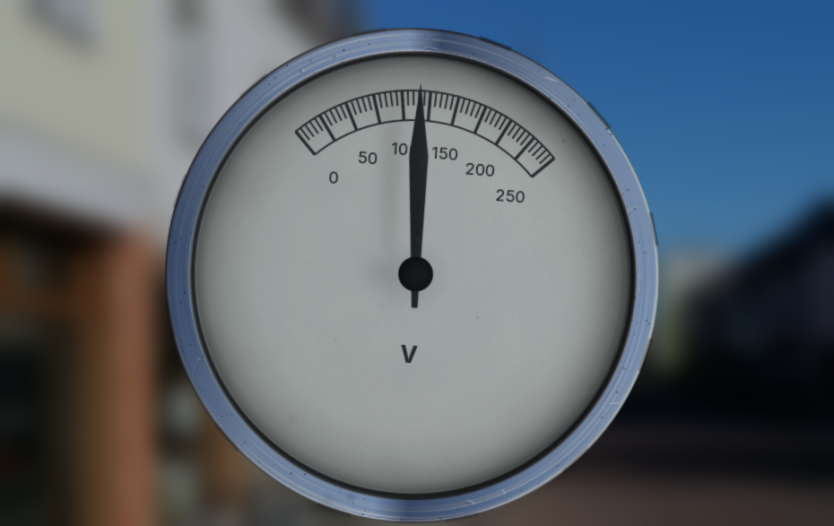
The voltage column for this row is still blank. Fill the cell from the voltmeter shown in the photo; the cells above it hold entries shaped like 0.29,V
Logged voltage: 115,V
